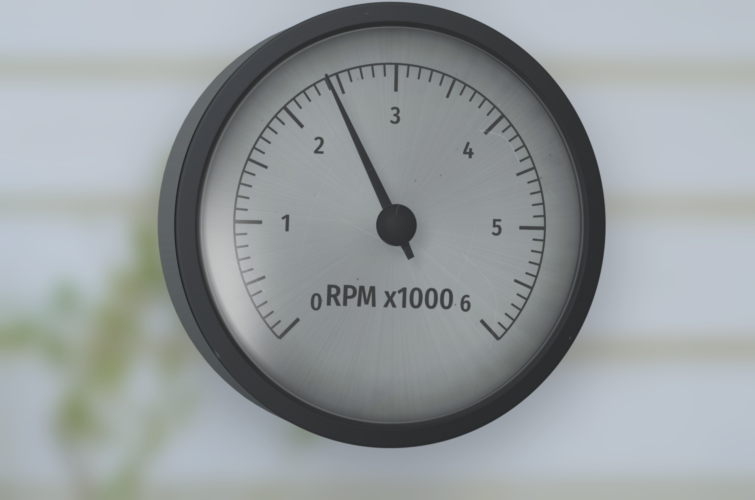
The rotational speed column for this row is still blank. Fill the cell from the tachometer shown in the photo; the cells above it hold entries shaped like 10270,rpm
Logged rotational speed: 2400,rpm
